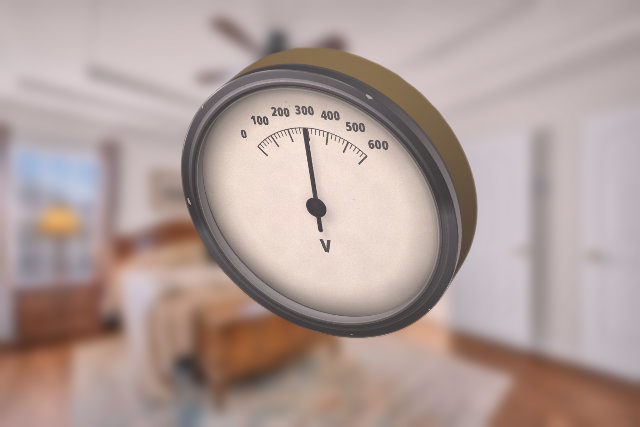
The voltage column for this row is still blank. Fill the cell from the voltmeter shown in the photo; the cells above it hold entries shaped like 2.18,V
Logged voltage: 300,V
